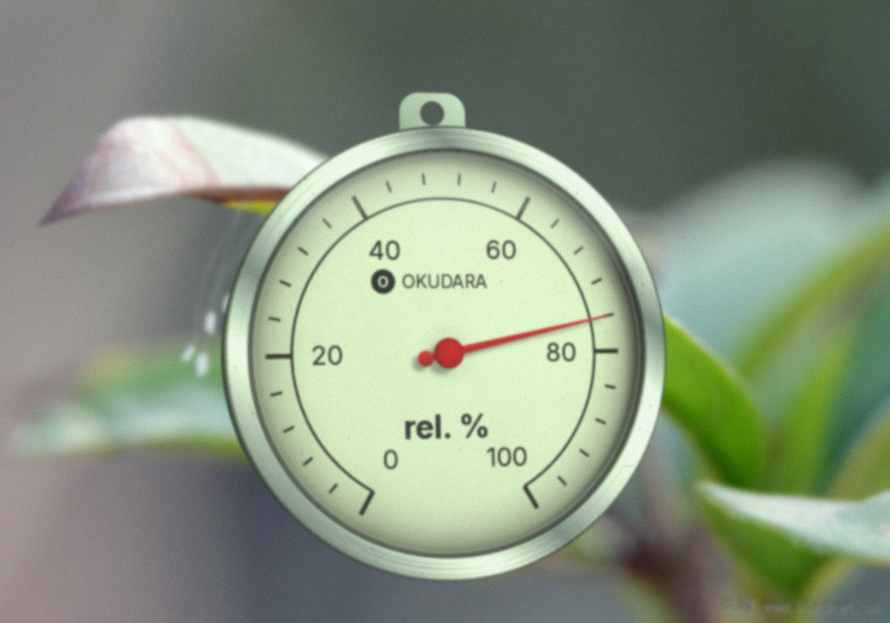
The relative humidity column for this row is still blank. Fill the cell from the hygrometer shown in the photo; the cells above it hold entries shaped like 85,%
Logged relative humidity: 76,%
